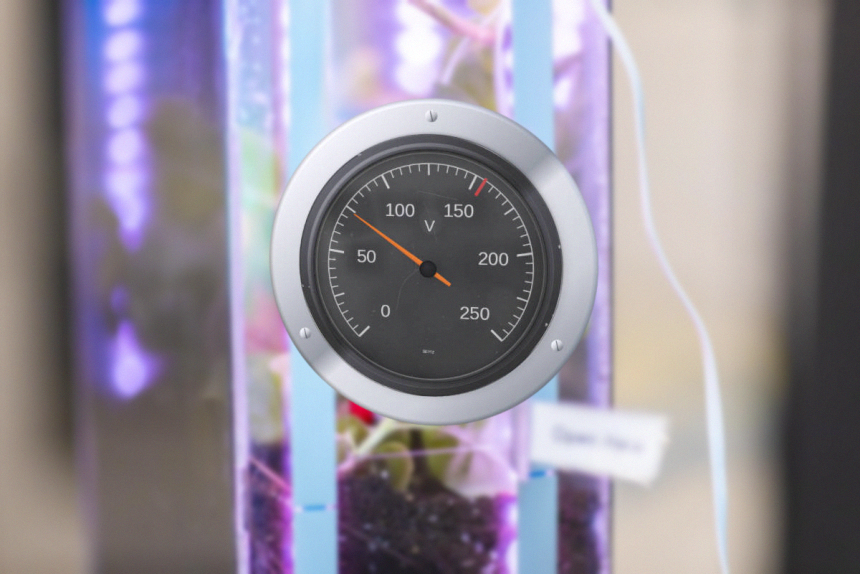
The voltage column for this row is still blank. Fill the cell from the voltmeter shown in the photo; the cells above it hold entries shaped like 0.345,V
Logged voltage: 75,V
